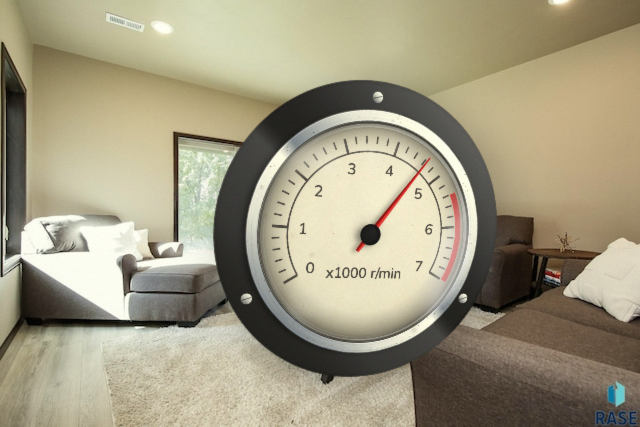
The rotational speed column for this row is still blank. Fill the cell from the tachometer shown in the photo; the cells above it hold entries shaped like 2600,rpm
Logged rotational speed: 4600,rpm
